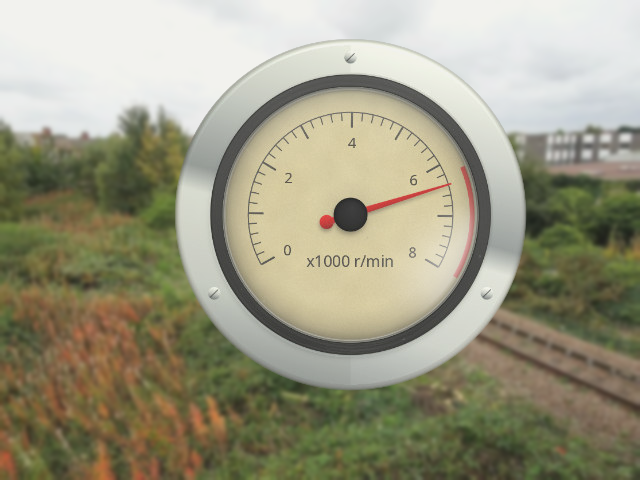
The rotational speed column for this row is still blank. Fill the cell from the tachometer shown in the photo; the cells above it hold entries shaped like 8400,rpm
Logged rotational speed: 6400,rpm
